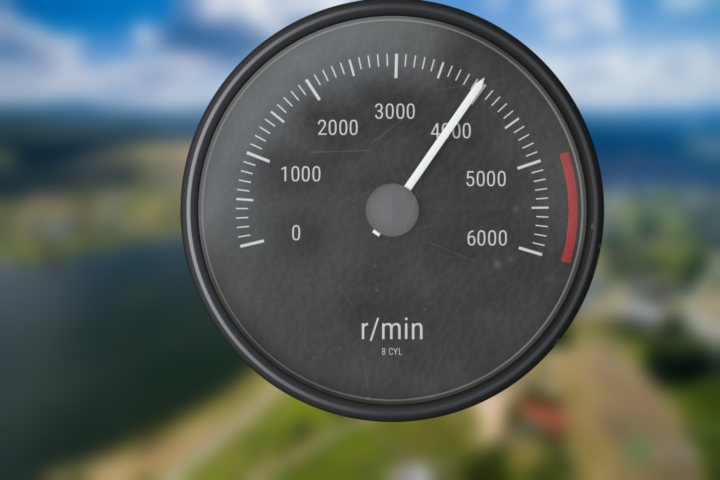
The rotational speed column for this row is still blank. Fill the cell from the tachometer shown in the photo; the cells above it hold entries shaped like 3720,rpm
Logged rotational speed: 3950,rpm
